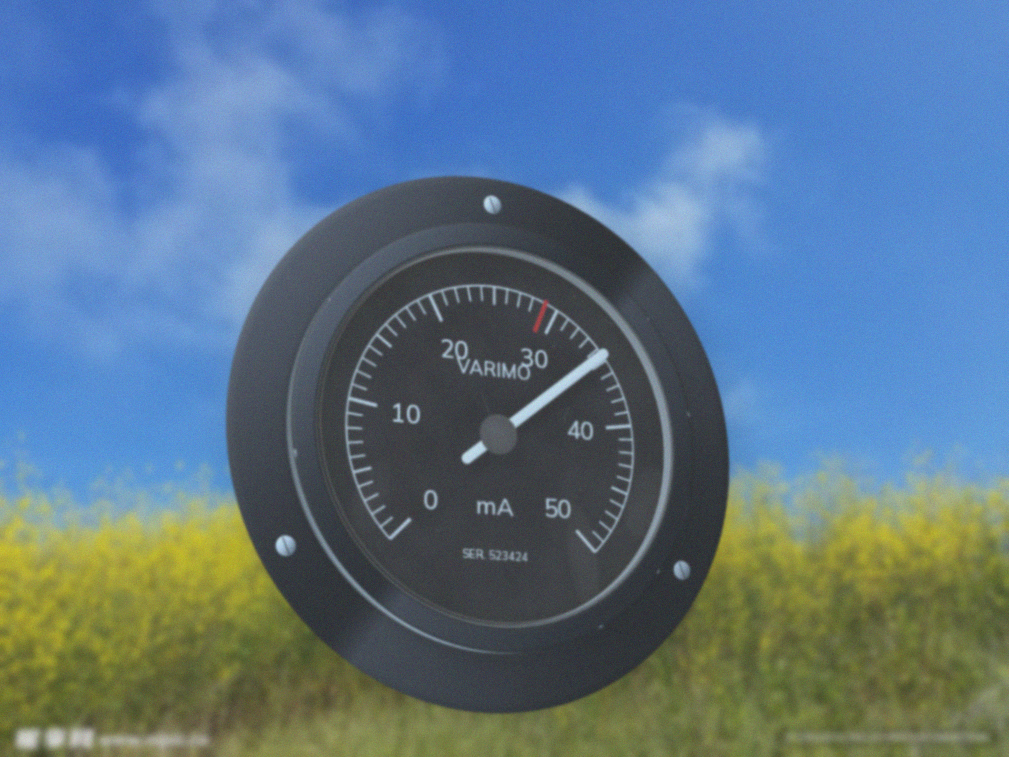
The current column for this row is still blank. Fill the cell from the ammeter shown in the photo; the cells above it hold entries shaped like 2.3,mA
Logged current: 34.5,mA
